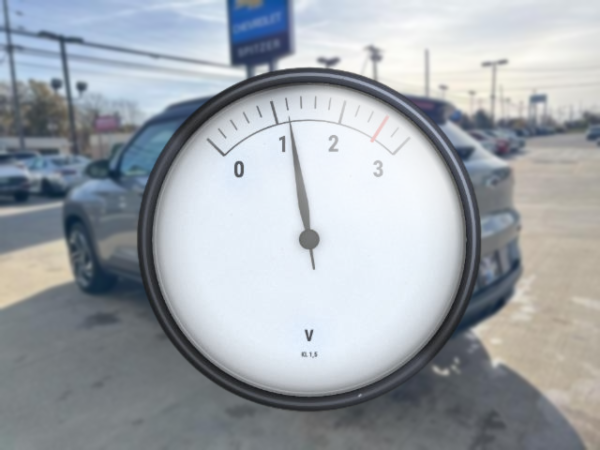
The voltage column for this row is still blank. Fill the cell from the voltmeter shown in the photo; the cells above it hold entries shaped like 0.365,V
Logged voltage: 1.2,V
